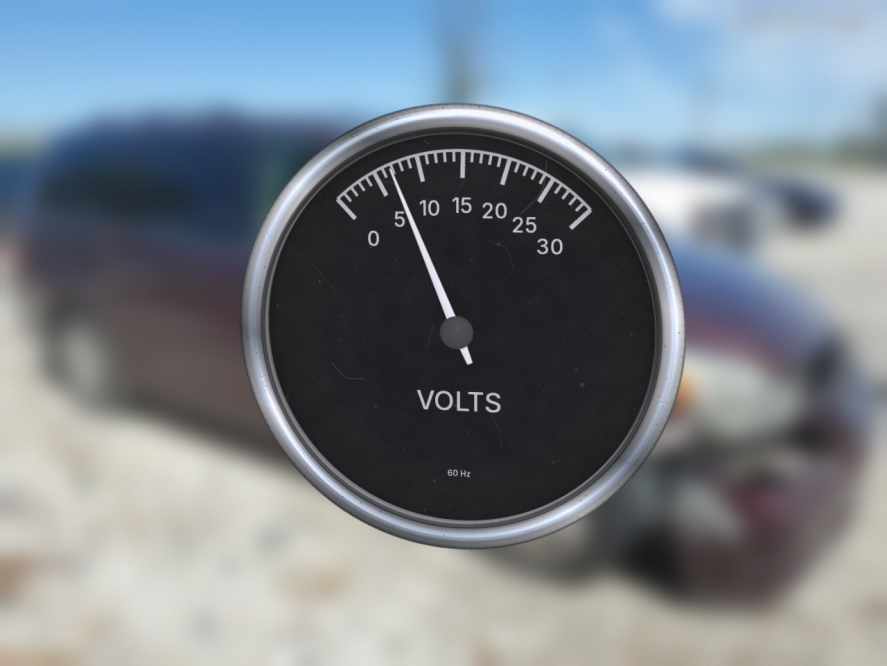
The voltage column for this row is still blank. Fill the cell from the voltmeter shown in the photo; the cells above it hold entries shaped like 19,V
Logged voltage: 7,V
